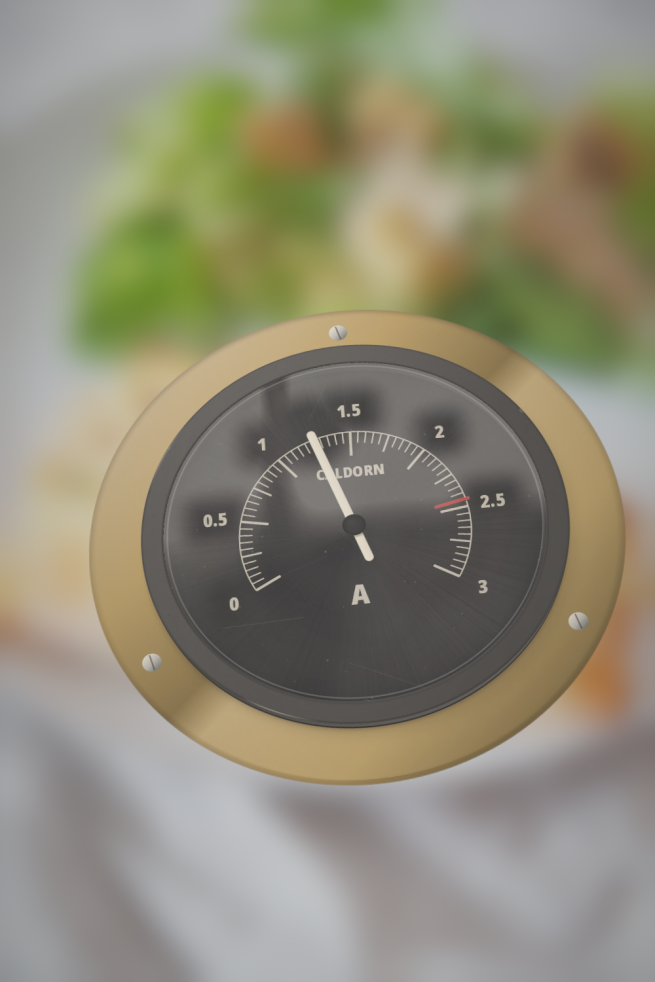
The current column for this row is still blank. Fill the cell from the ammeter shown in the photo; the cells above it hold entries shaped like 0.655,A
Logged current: 1.25,A
